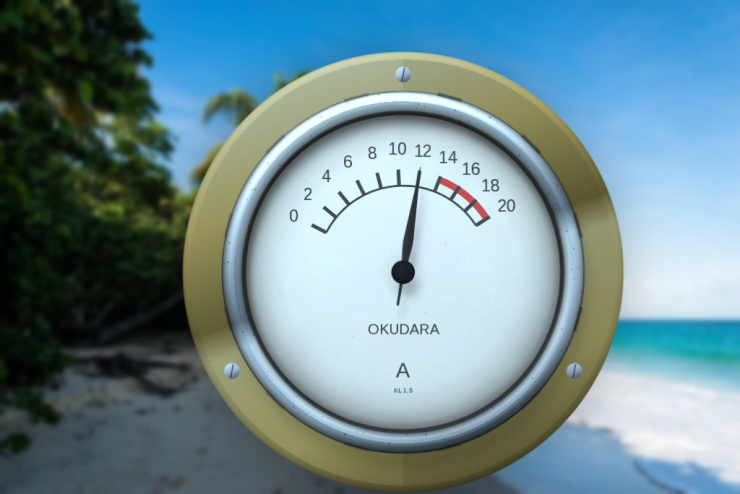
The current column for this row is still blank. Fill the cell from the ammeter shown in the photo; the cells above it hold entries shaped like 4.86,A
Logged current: 12,A
